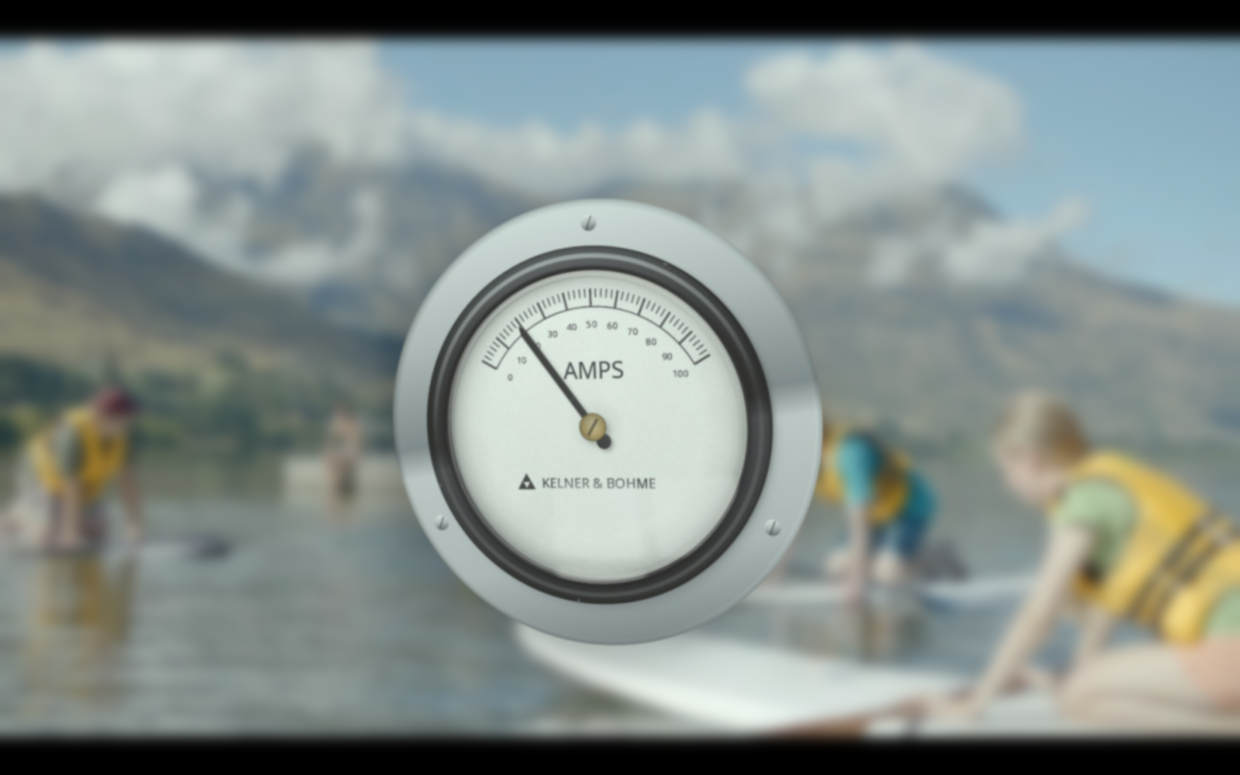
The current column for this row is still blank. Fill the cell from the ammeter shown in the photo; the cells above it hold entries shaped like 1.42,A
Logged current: 20,A
